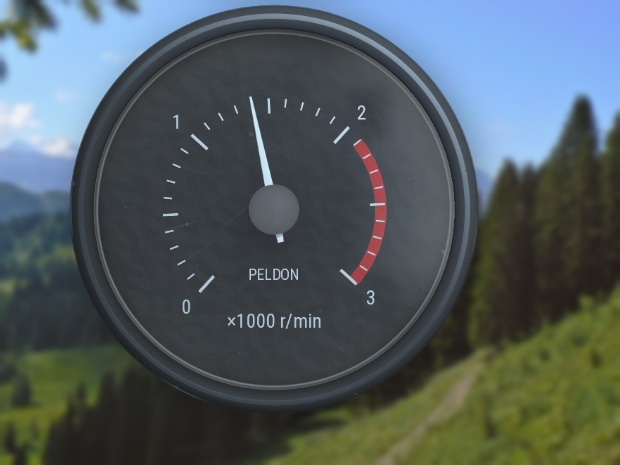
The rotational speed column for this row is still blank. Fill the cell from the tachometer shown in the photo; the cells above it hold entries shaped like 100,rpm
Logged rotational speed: 1400,rpm
